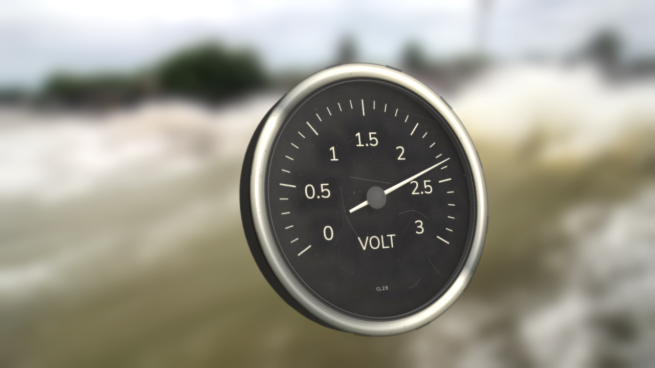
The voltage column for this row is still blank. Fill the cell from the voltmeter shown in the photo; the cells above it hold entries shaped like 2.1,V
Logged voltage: 2.35,V
